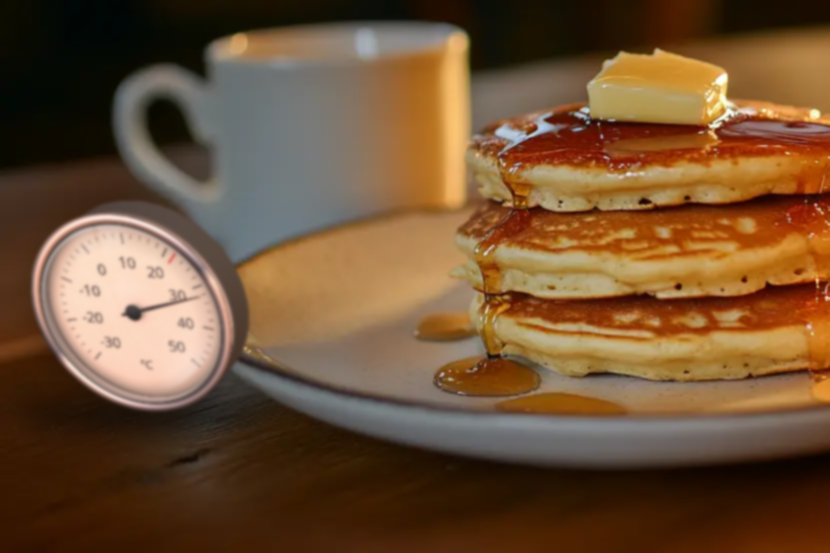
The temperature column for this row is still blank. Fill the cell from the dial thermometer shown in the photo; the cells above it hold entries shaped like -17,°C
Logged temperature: 32,°C
